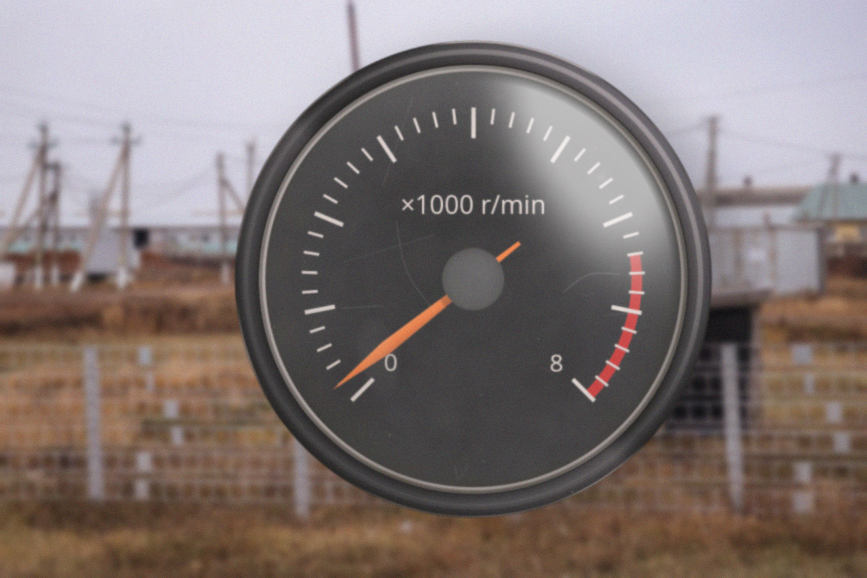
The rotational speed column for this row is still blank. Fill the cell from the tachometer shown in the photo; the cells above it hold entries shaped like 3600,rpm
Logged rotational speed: 200,rpm
